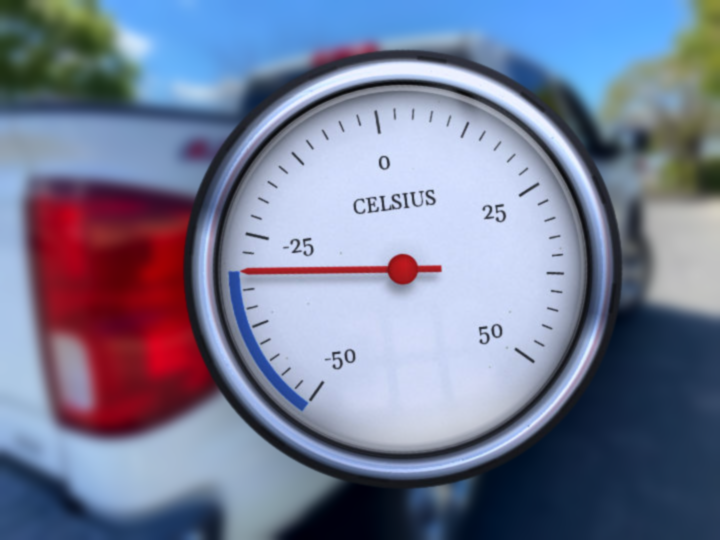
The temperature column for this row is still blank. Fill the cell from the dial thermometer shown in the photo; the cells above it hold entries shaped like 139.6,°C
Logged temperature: -30,°C
